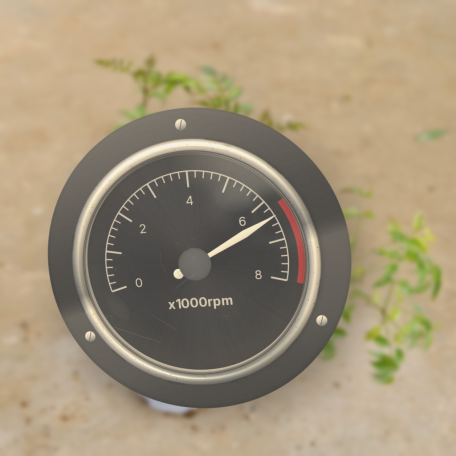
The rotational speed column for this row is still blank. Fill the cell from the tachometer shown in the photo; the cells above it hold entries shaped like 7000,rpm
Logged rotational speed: 6400,rpm
